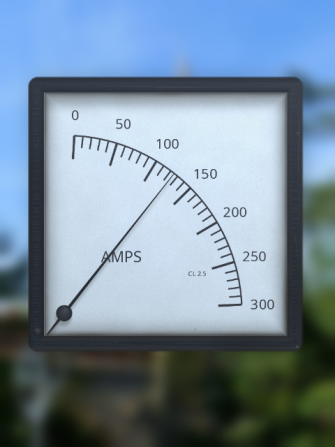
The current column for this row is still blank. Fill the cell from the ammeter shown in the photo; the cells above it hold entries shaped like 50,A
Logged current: 125,A
